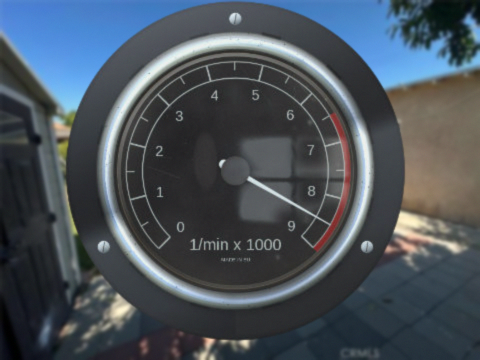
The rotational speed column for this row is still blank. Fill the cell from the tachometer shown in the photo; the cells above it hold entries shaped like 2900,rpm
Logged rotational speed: 8500,rpm
